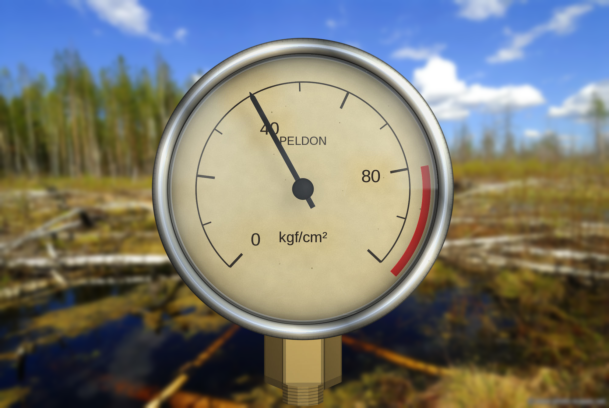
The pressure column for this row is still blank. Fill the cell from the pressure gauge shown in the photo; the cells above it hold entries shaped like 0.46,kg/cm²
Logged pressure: 40,kg/cm²
